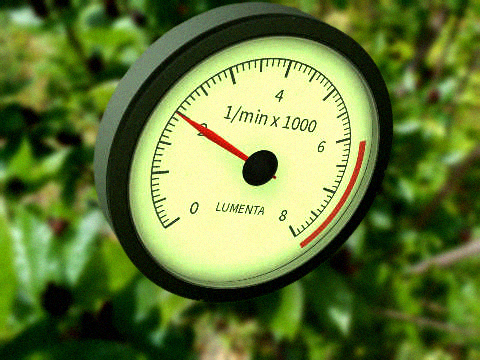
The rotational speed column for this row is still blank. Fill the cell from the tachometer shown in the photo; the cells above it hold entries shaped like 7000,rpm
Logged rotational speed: 2000,rpm
